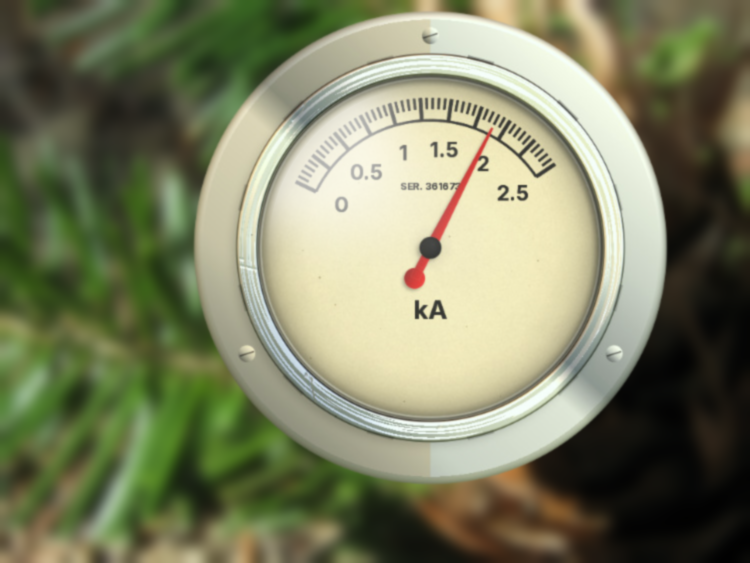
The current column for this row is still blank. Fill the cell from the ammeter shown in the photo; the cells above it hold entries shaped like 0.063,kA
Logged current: 1.9,kA
